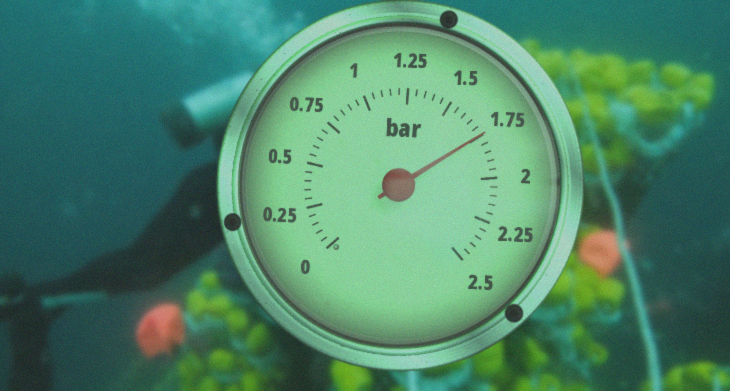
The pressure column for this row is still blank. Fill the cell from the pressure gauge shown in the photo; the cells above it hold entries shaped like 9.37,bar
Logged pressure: 1.75,bar
